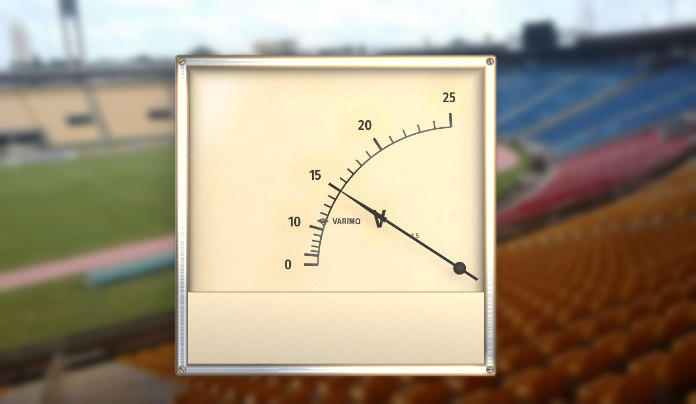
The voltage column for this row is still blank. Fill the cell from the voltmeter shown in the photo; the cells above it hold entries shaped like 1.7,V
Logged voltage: 15,V
